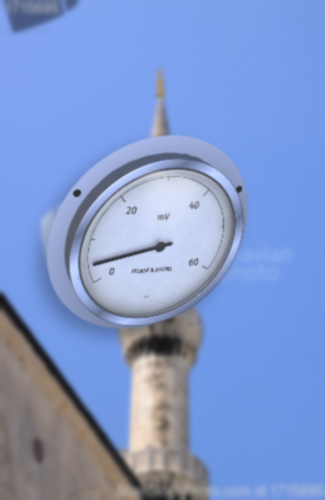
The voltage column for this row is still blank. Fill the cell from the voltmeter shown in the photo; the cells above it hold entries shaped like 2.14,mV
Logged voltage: 5,mV
